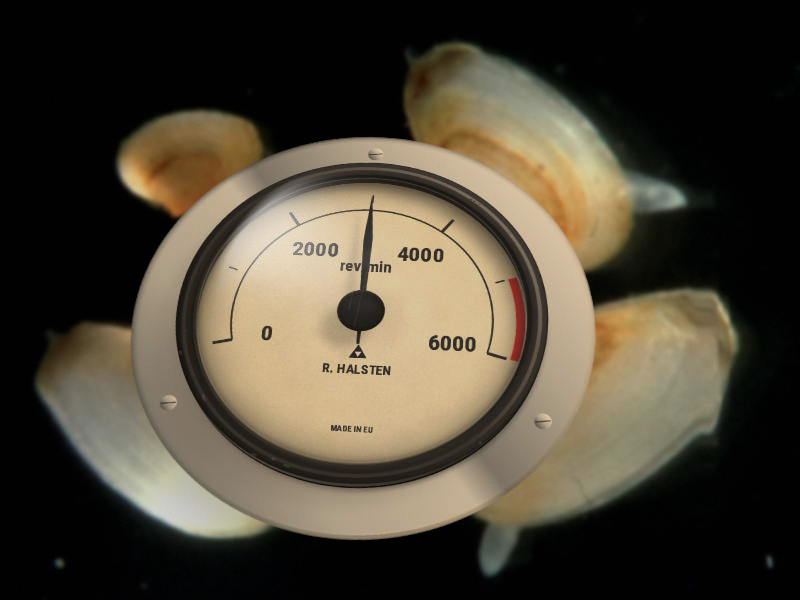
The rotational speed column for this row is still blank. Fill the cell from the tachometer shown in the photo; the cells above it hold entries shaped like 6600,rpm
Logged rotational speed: 3000,rpm
